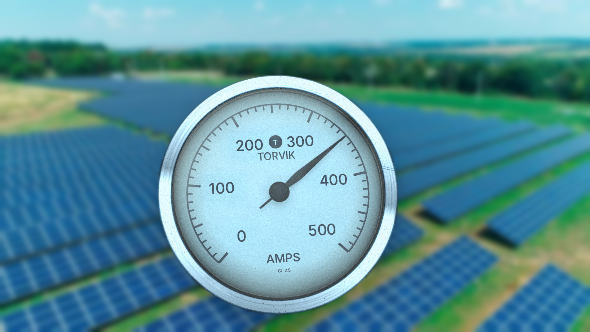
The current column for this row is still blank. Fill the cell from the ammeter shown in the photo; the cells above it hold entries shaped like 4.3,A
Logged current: 350,A
